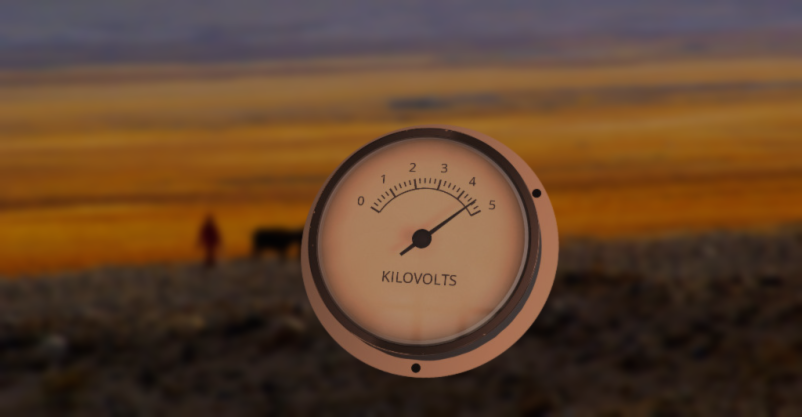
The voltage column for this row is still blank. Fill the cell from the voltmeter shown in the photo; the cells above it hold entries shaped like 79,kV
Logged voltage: 4.6,kV
